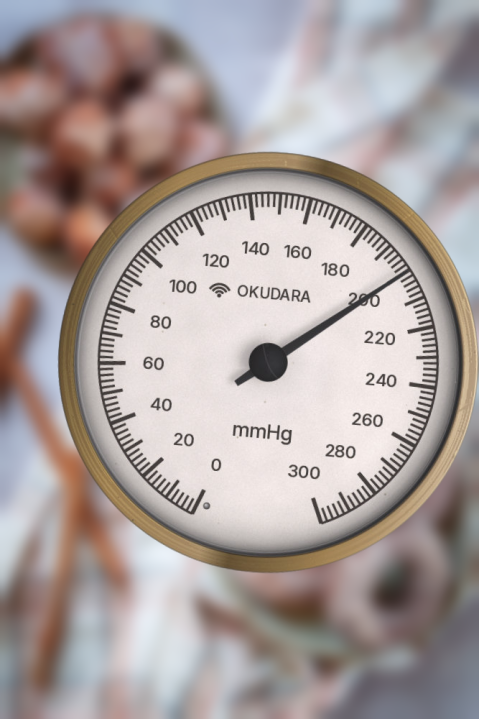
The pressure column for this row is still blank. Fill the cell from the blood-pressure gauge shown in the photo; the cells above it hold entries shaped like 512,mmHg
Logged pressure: 200,mmHg
